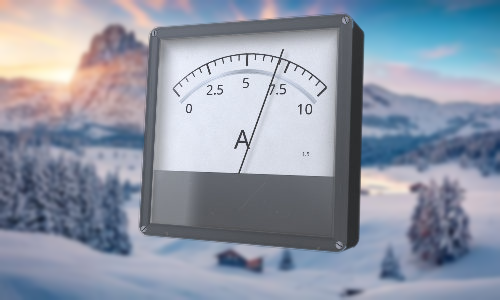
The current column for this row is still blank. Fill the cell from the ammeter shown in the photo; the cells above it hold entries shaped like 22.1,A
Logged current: 7,A
